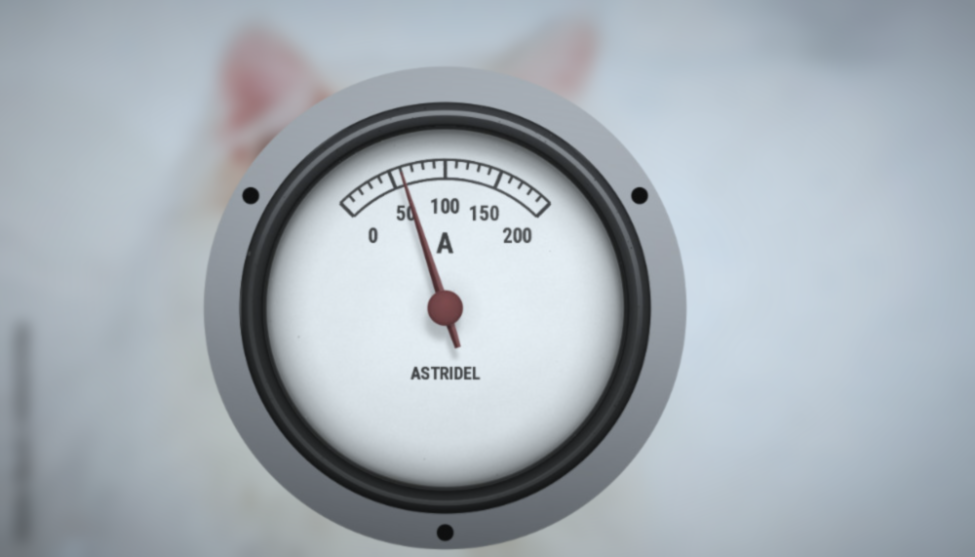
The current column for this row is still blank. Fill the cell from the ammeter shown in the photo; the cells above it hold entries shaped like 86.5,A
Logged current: 60,A
